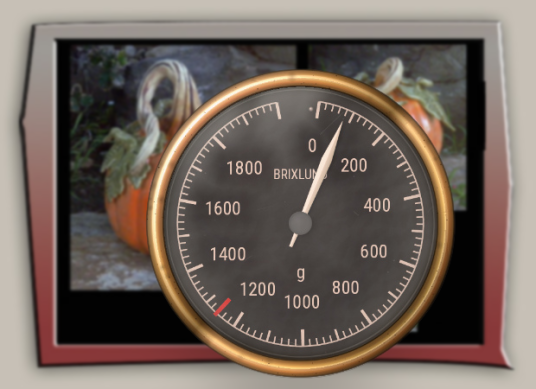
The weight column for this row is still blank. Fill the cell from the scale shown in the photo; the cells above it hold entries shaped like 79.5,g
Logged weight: 80,g
